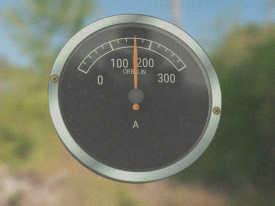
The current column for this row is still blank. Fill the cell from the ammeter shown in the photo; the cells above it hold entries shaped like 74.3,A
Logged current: 160,A
